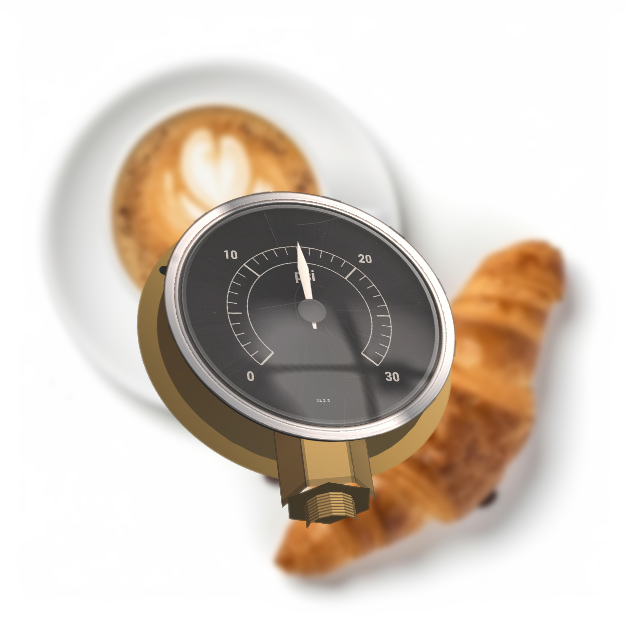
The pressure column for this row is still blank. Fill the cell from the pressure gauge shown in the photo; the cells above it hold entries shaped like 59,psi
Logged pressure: 15,psi
